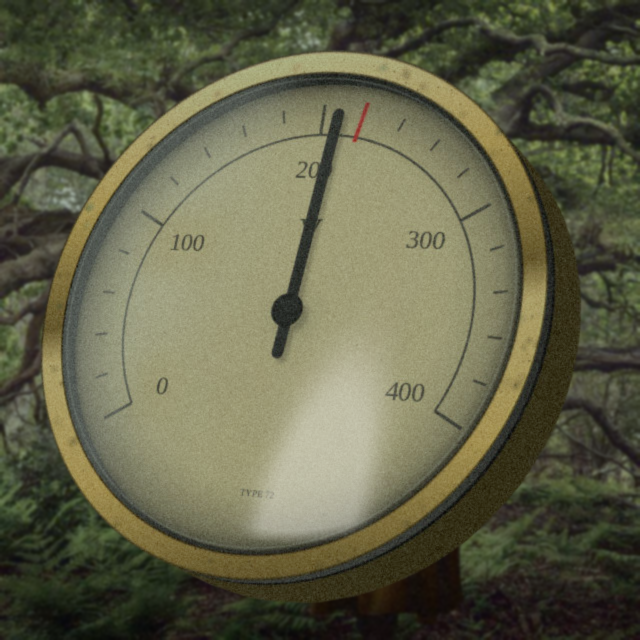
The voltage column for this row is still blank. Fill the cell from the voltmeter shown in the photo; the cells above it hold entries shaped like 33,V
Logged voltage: 210,V
